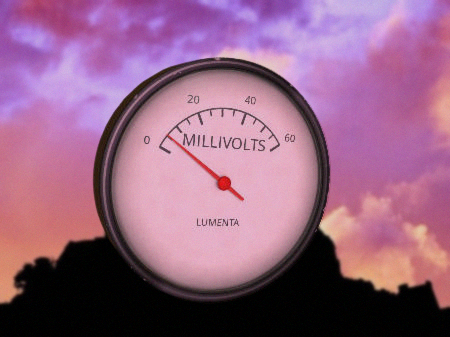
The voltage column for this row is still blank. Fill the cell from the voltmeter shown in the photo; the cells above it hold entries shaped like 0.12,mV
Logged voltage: 5,mV
